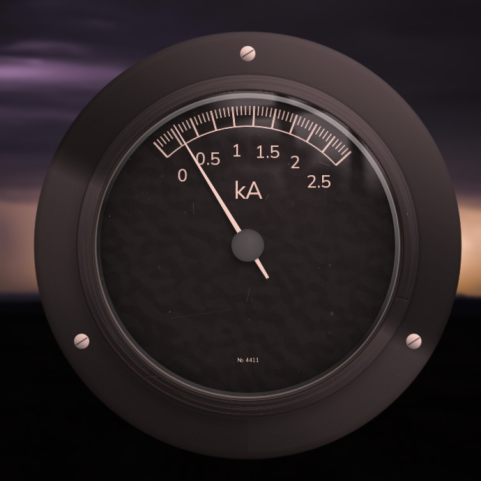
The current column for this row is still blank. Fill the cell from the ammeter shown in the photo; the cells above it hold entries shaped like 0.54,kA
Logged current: 0.3,kA
